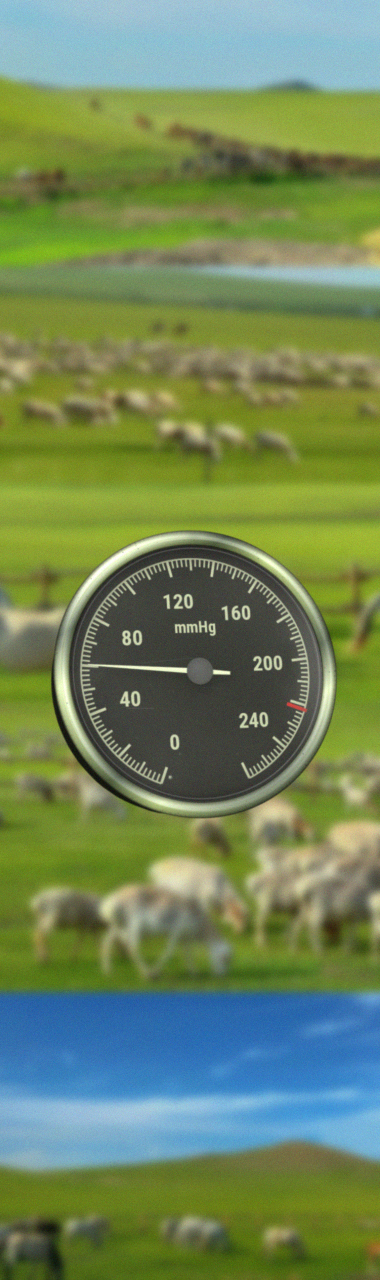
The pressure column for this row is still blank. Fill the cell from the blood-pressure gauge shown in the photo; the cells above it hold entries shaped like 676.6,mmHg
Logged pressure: 60,mmHg
